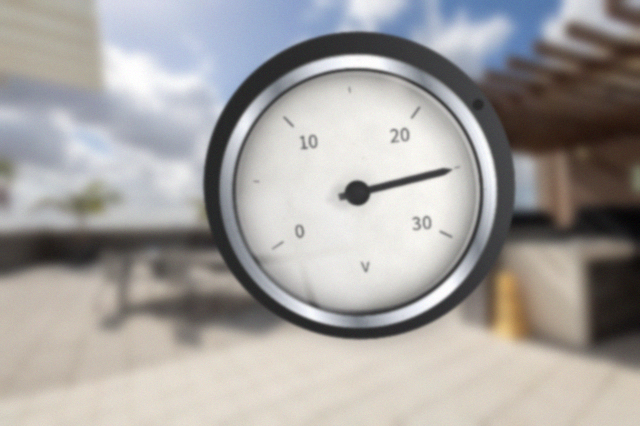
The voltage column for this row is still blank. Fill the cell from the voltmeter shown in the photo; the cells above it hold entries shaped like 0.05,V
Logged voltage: 25,V
